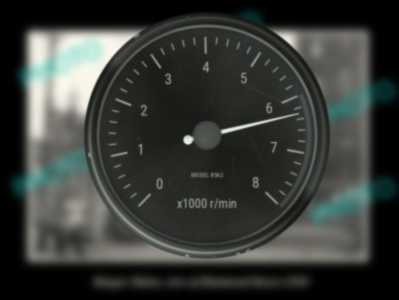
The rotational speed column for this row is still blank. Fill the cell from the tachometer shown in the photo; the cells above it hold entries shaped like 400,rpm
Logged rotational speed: 6300,rpm
